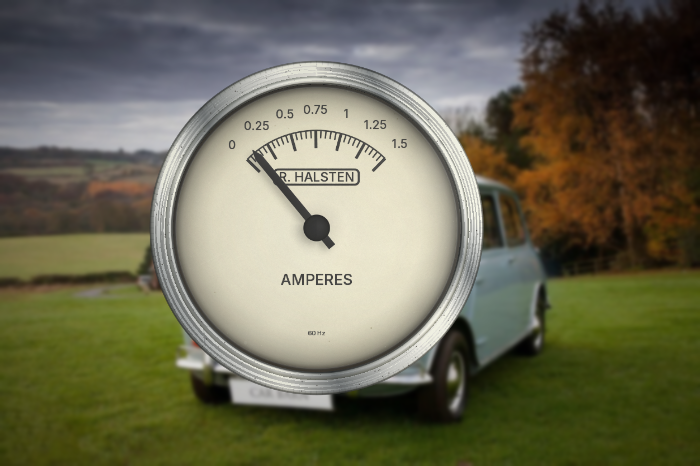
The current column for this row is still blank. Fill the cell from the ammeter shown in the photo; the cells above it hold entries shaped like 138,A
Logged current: 0.1,A
